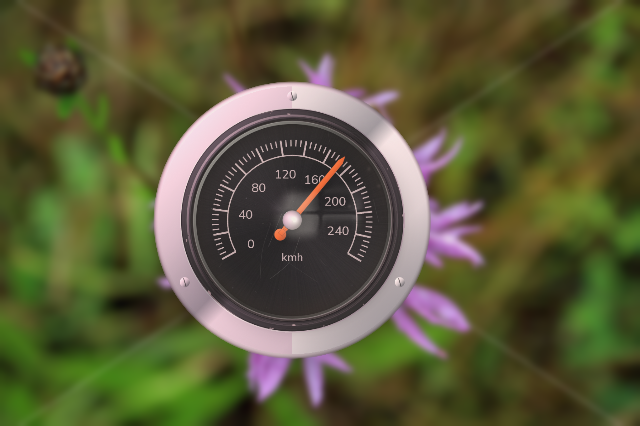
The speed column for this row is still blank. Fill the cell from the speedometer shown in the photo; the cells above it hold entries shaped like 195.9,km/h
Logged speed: 172,km/h
